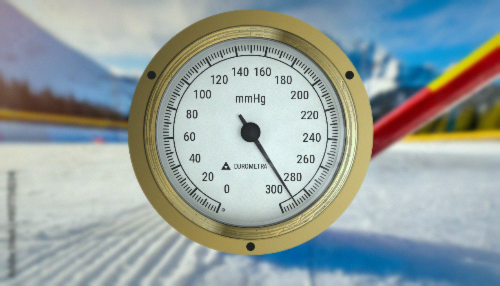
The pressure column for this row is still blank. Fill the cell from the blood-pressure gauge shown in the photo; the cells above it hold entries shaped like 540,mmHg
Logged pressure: 290,mmHg
